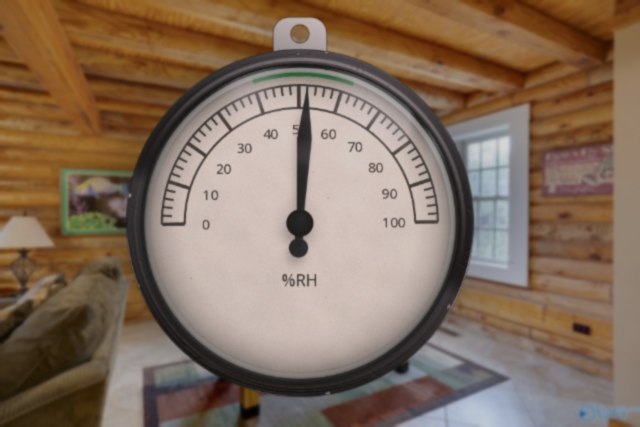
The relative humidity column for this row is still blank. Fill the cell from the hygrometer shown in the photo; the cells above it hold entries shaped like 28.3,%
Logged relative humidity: 52,%
